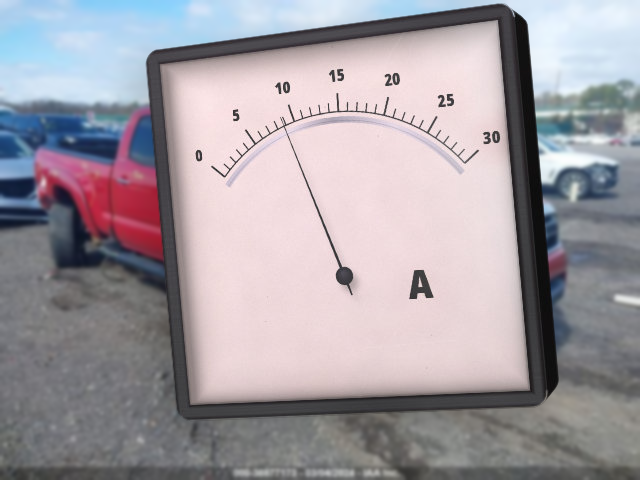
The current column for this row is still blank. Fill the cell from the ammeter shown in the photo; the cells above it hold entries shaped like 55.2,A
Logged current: 9,A
